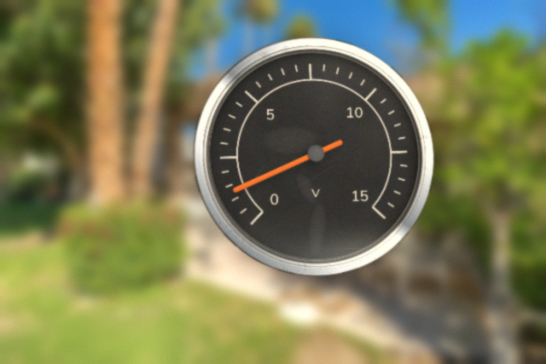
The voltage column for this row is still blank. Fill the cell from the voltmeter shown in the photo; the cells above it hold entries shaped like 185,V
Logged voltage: 1.25,V
